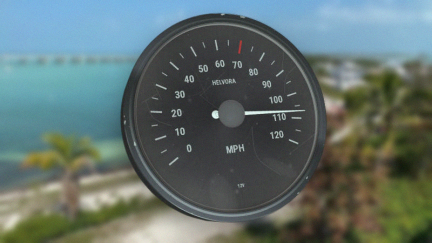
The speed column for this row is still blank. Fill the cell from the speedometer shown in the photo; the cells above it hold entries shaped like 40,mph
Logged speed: 107.5,mph
